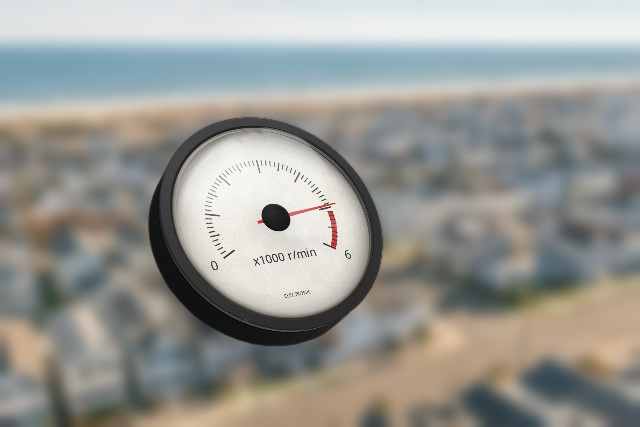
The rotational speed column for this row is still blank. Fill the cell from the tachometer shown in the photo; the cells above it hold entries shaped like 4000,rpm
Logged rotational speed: 5000,rpm
